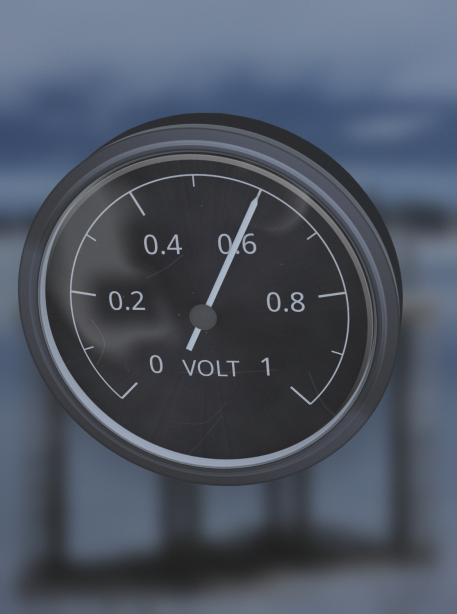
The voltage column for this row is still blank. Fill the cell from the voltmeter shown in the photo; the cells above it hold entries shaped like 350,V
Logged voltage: 0.6,V
